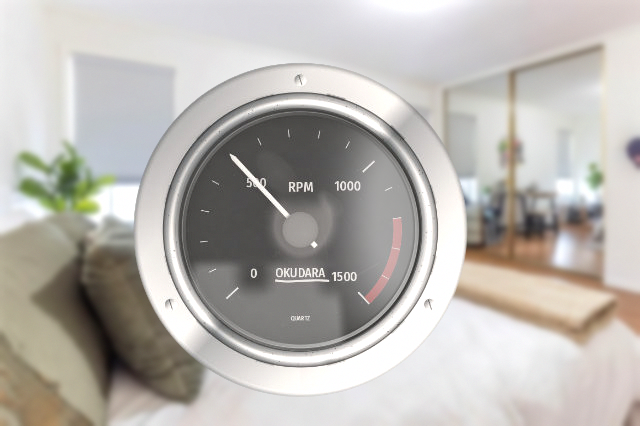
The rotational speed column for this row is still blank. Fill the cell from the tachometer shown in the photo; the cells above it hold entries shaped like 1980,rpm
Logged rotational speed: 500,rpm
